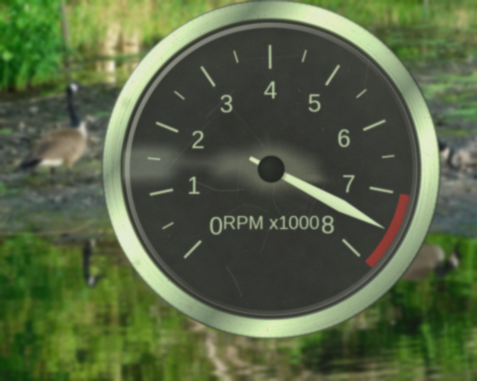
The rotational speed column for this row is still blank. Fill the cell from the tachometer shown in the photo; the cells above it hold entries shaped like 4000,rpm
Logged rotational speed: 7500,rpm
